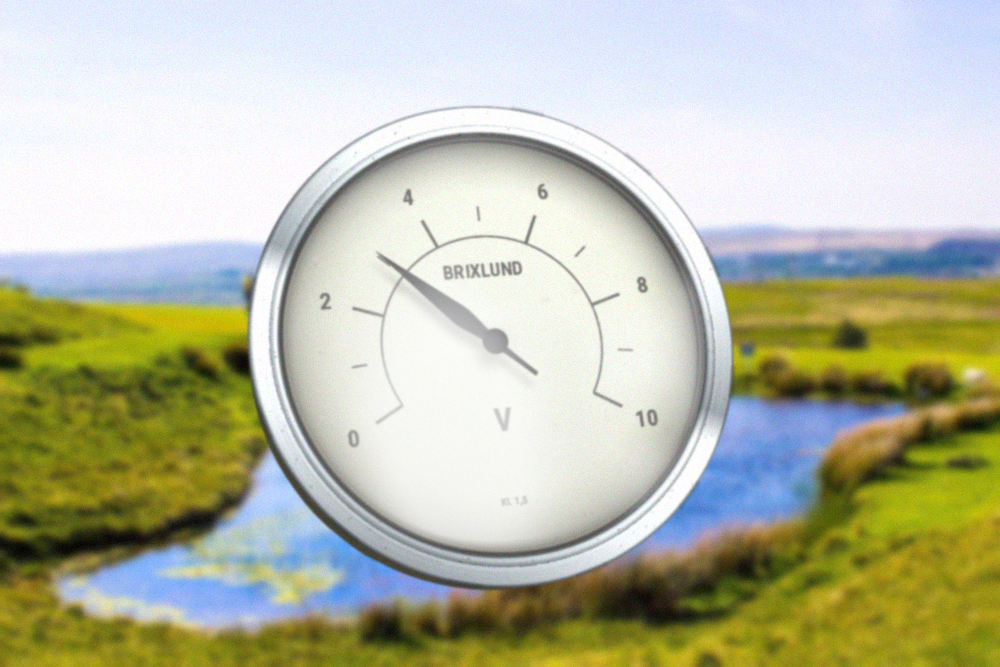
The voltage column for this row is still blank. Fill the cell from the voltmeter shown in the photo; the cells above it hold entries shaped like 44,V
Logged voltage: 3,V
